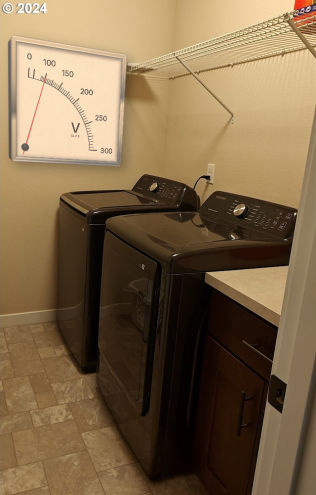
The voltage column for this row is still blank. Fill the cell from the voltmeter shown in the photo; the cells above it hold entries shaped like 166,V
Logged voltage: 100,V
